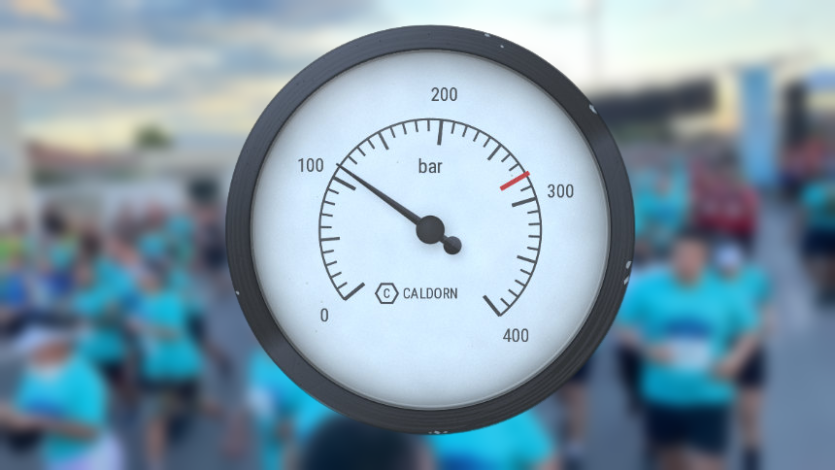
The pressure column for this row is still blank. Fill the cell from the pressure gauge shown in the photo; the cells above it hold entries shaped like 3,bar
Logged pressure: 110,bar
